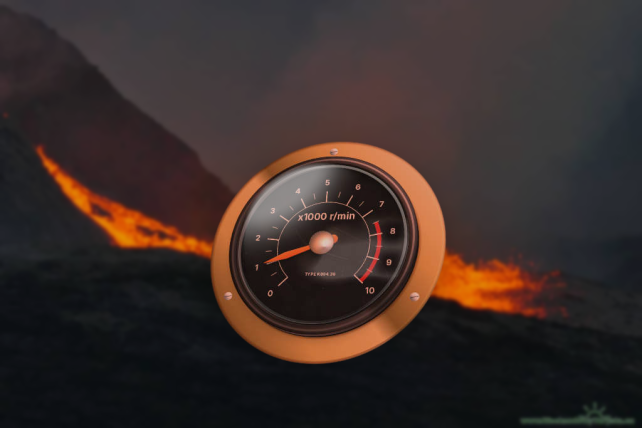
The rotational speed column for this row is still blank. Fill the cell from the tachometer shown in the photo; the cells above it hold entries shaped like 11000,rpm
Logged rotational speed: 1000,rpm
